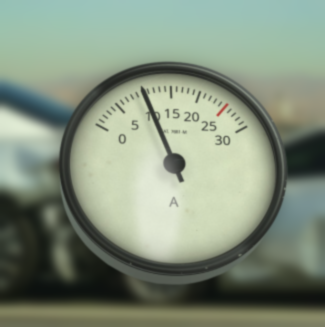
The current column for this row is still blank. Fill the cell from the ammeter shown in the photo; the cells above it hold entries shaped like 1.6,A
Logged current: 10,A
